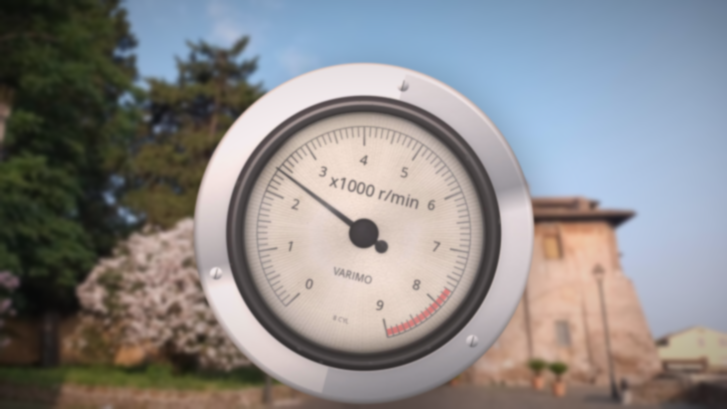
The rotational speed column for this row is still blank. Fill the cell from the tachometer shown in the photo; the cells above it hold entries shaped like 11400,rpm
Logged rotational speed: 2400,rpm
